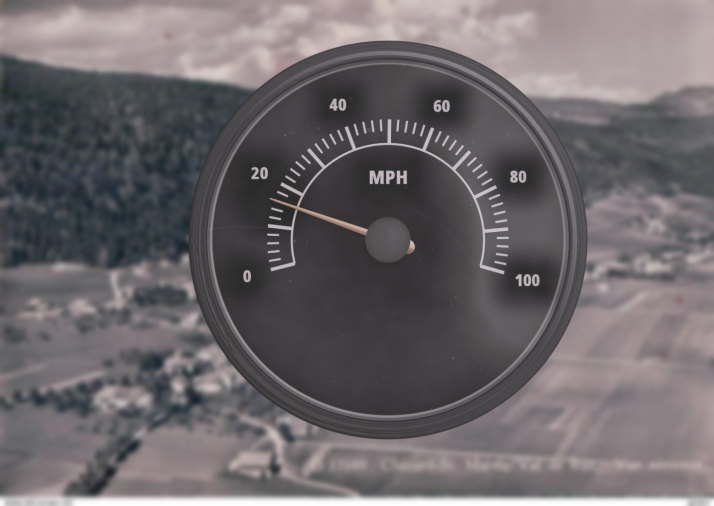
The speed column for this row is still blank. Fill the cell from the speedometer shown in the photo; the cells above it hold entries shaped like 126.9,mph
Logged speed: 16,mph
